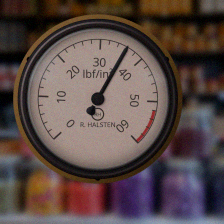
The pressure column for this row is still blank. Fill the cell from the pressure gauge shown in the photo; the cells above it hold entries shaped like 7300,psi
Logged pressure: 36,psi
